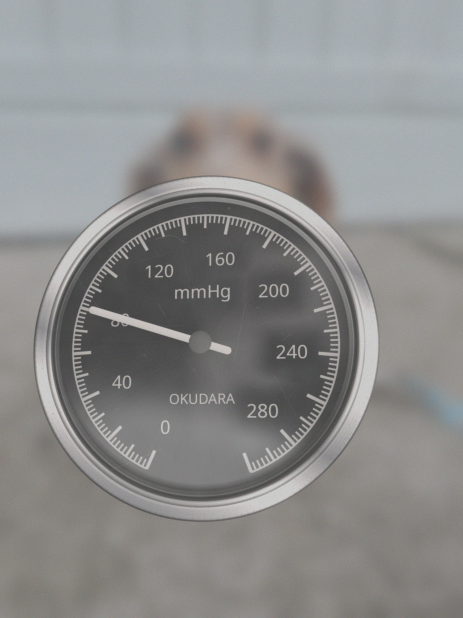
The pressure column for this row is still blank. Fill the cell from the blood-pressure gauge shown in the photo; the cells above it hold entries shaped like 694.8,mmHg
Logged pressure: 80,mmHg
